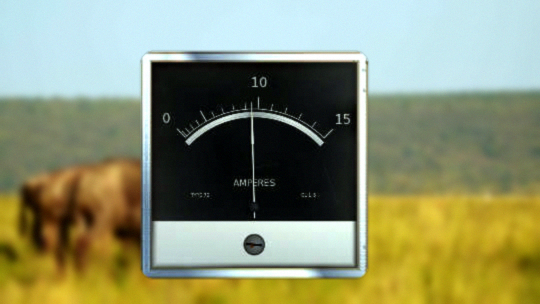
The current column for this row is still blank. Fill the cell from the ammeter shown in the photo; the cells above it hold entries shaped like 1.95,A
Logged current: 9.5,A
